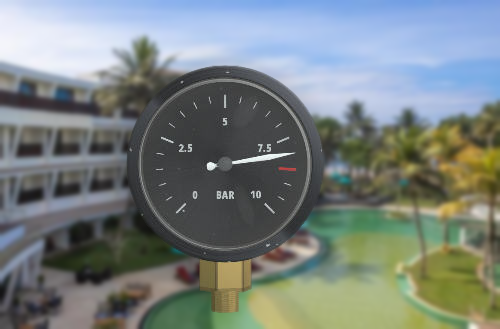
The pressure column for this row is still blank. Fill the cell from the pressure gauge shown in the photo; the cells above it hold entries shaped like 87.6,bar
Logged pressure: 8,bar
